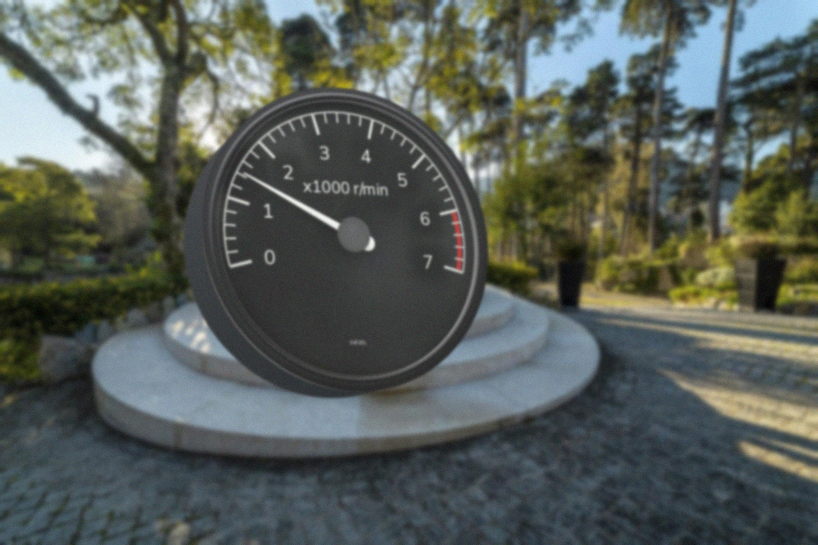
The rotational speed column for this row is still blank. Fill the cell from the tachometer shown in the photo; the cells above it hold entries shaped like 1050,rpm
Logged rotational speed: 1400,rpm
